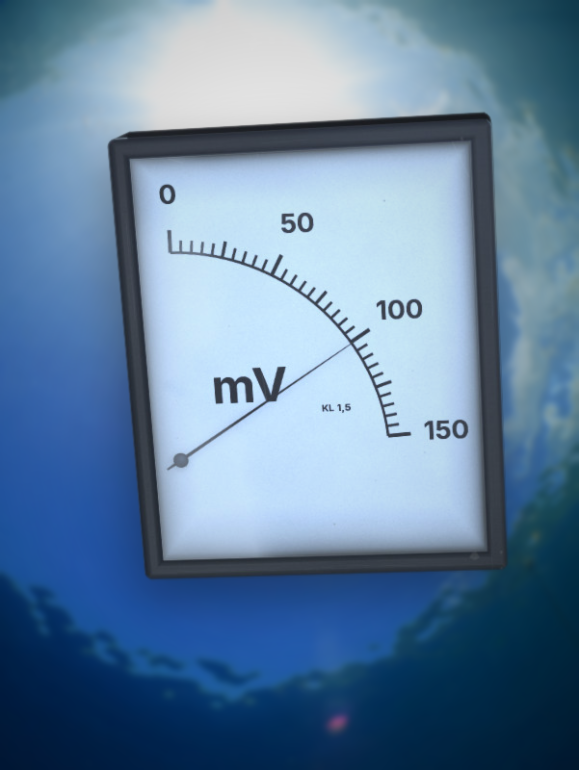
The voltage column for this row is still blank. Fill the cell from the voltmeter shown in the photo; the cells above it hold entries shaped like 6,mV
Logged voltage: 100,mV
